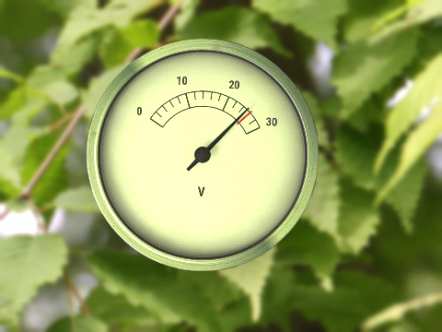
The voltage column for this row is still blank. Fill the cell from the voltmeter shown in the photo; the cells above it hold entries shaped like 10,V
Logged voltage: 25,V
